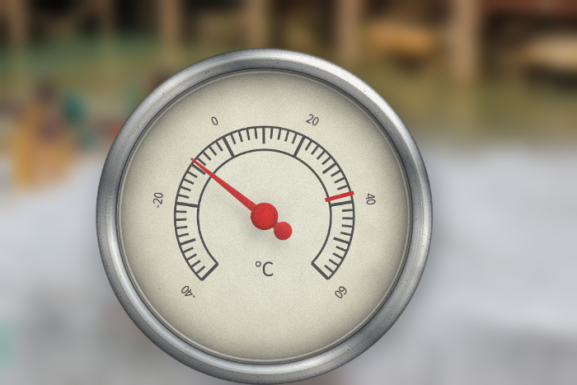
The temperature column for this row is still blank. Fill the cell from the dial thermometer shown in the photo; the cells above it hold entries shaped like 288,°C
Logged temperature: -9,°C
